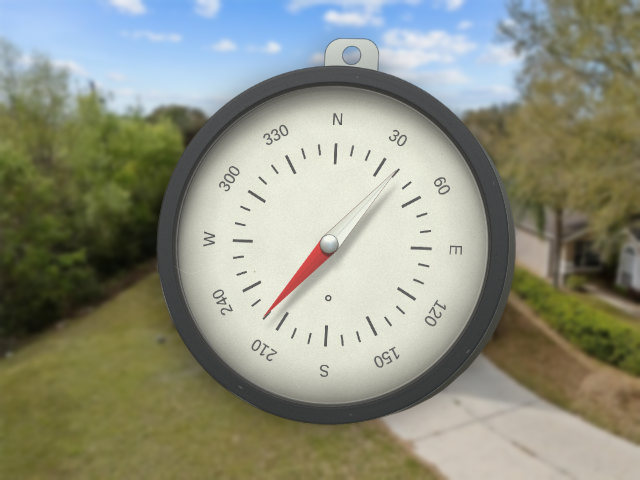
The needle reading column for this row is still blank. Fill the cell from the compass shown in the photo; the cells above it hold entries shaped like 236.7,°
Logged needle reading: 220,°
